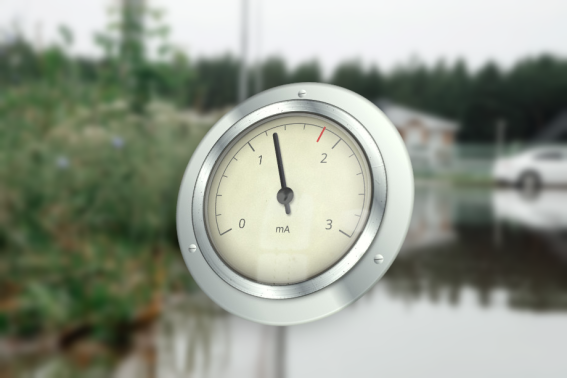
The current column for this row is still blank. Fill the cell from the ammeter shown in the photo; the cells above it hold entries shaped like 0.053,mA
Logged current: 1.3,mA
